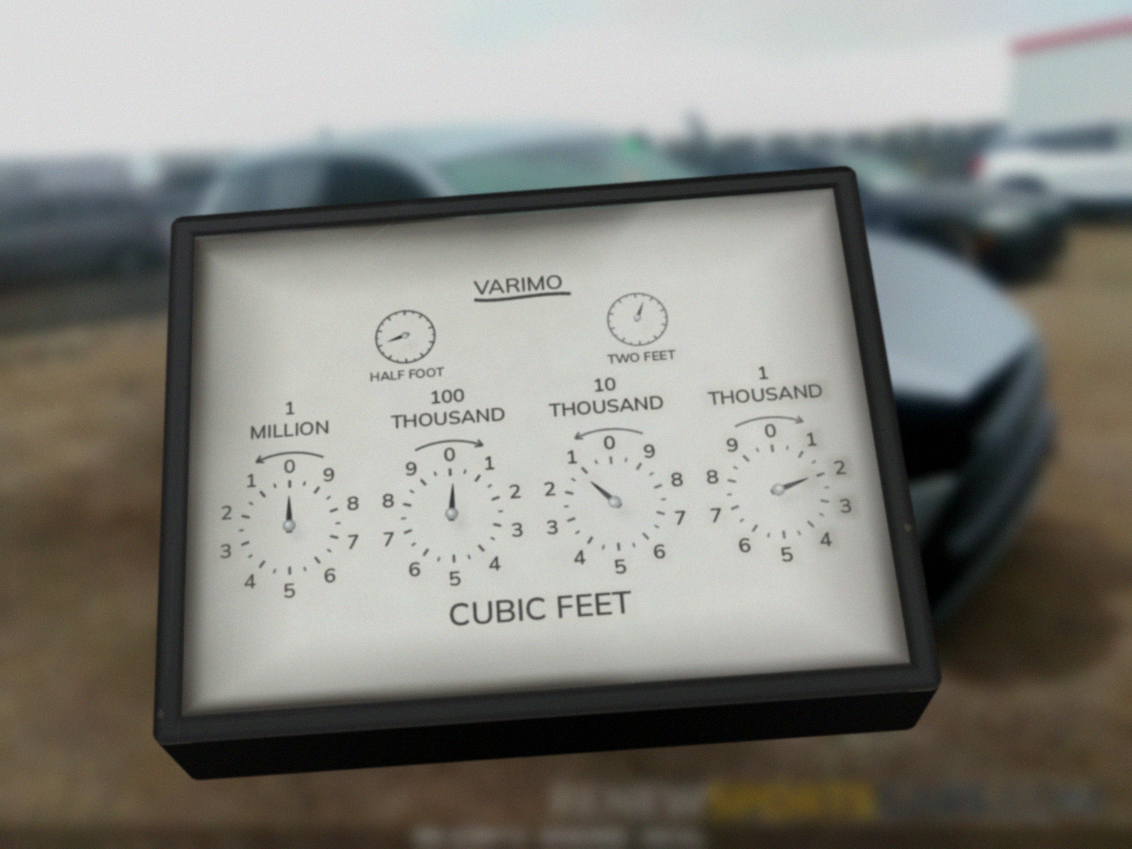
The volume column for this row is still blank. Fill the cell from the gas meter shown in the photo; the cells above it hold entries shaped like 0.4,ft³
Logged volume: 1200,ft³
